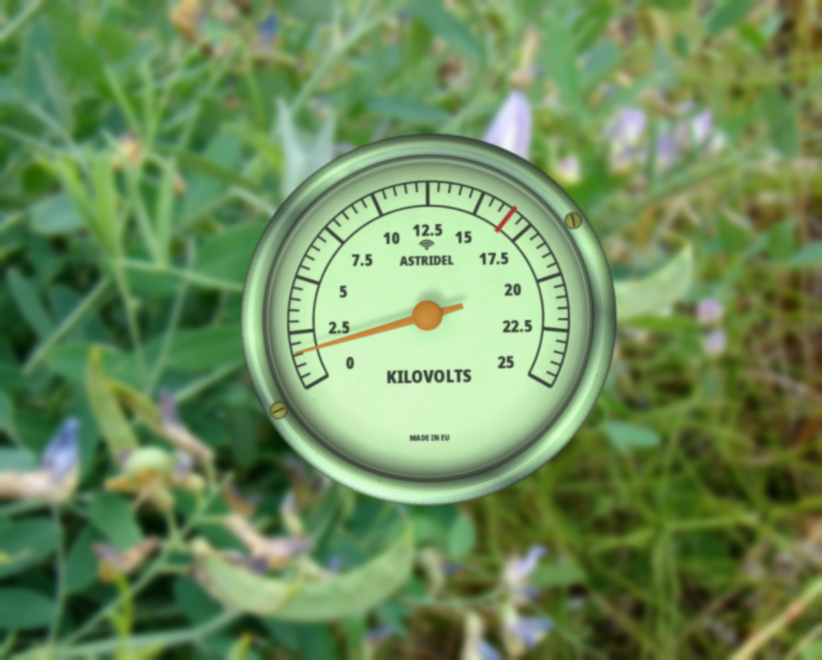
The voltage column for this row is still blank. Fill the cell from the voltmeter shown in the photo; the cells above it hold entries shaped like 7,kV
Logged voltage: 1.5,kV
